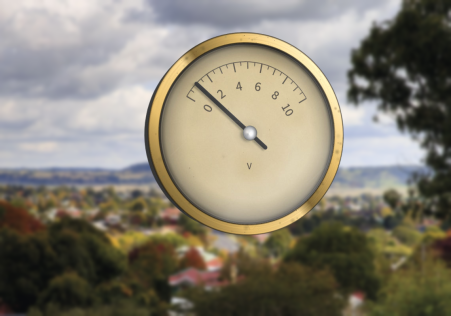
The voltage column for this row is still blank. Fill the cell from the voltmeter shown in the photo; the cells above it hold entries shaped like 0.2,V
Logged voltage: 1,V
